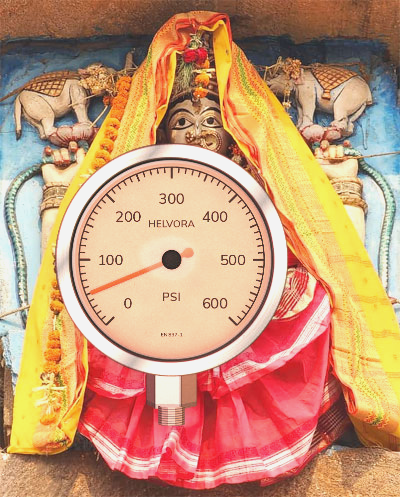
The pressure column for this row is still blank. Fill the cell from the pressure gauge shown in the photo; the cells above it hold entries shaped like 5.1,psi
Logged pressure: 50,psi
